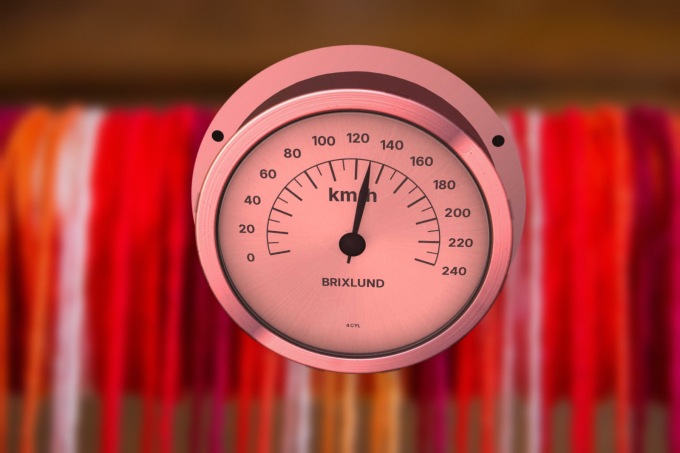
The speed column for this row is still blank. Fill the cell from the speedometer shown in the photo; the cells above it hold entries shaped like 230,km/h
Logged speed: 130,km/h
